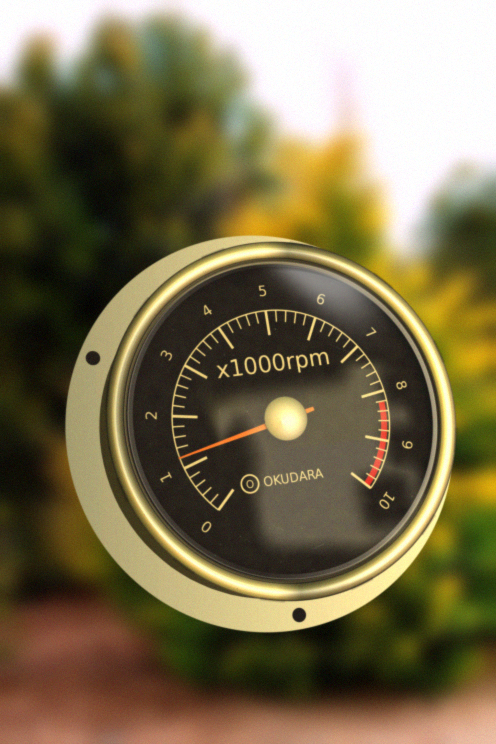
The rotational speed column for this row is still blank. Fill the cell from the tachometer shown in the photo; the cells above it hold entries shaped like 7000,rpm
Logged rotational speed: 1200,rpm
